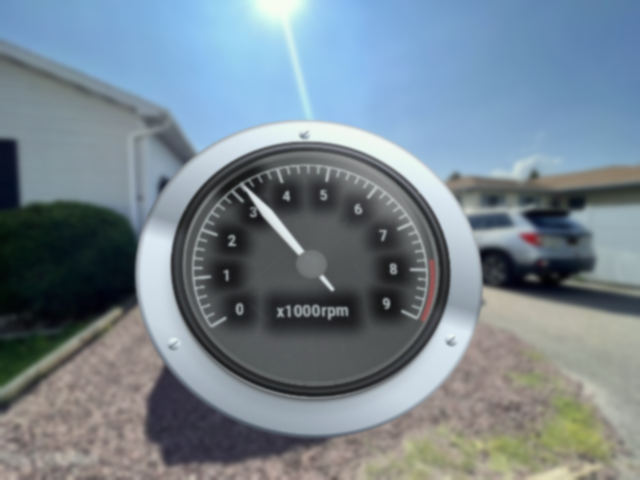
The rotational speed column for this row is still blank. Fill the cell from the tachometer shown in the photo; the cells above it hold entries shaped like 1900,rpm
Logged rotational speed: 3200,rpm
